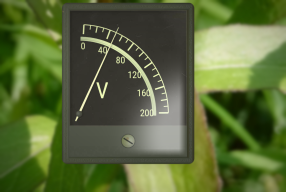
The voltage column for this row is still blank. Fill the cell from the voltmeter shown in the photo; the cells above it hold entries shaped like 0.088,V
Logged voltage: 50,V
